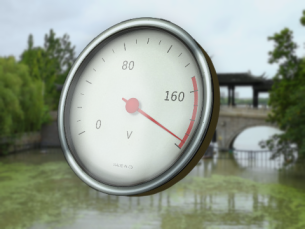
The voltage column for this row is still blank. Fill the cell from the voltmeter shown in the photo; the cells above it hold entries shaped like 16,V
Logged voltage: 195,V
